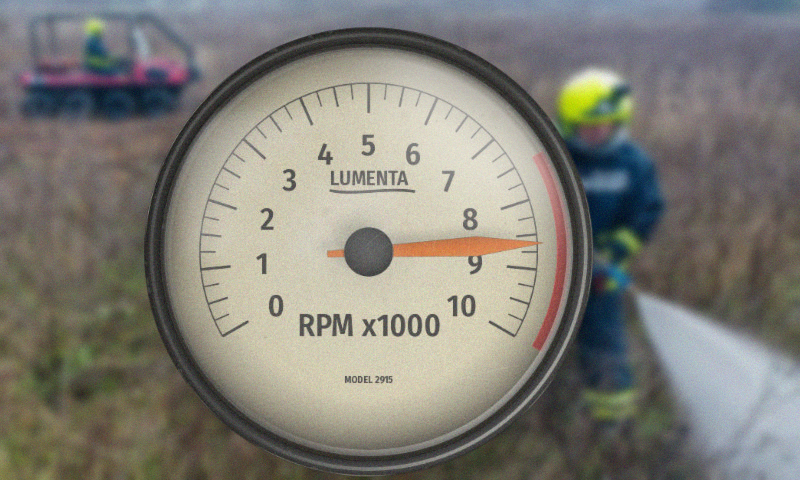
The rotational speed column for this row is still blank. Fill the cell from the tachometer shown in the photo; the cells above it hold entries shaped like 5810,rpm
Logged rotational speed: 8625,rpm
